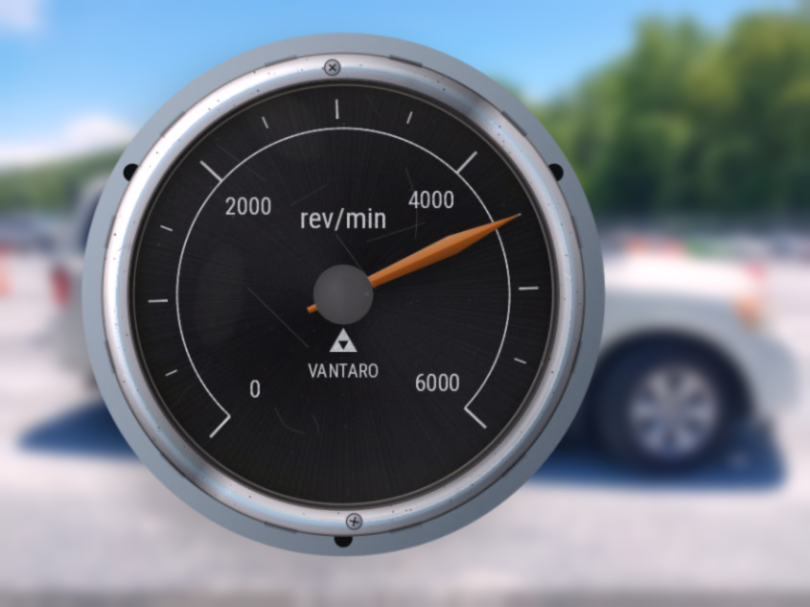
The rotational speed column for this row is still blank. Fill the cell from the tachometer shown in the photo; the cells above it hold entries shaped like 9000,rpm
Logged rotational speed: 4500,rpm
